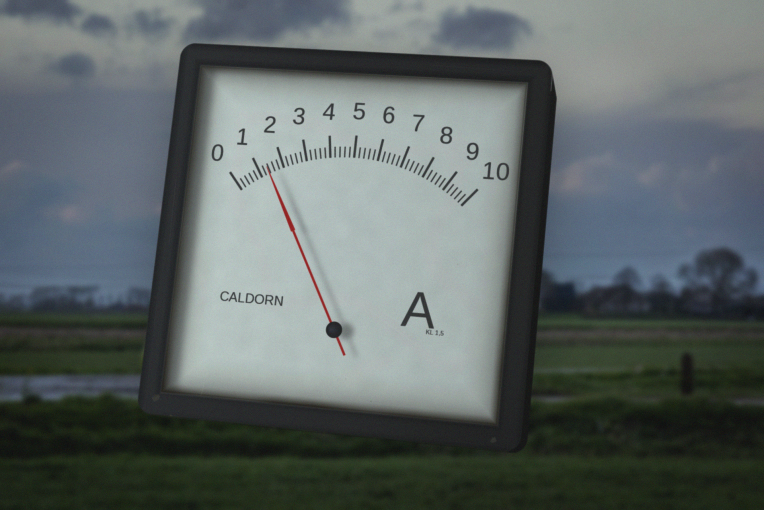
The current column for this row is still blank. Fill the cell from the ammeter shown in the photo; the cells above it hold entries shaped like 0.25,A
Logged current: 1.4,A
